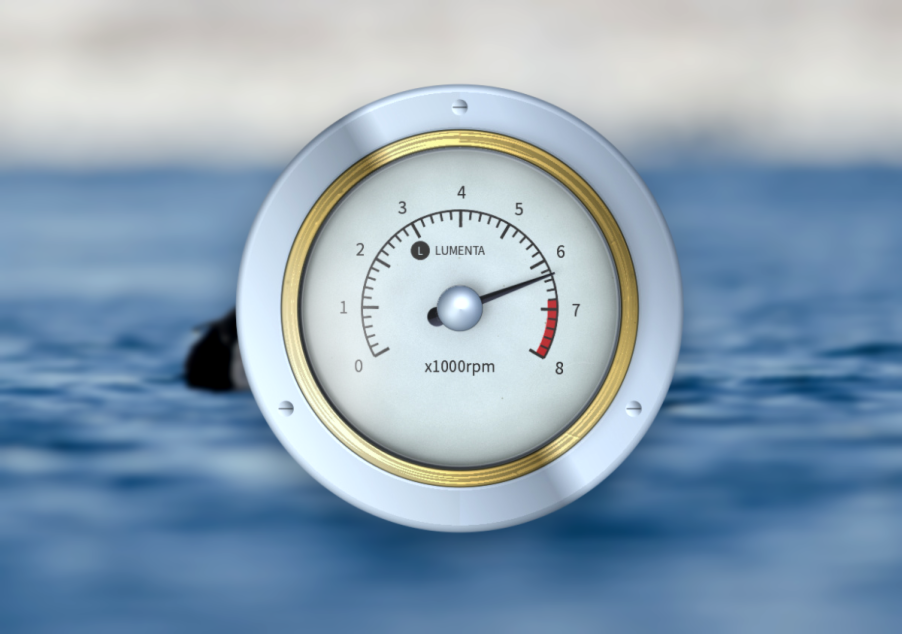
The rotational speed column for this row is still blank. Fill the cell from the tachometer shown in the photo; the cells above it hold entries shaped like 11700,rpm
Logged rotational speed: 6300,rpm
